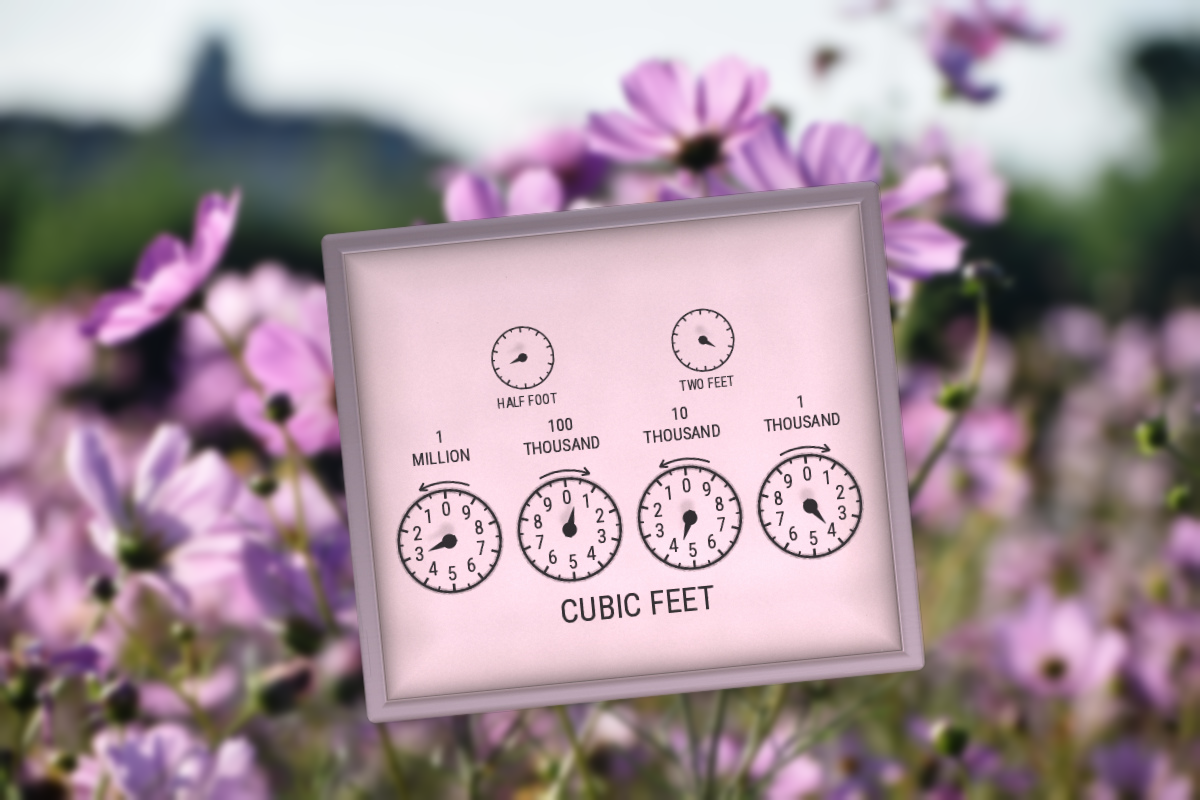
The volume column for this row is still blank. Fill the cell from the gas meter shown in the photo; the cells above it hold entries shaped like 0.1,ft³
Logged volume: 304400,ft³
